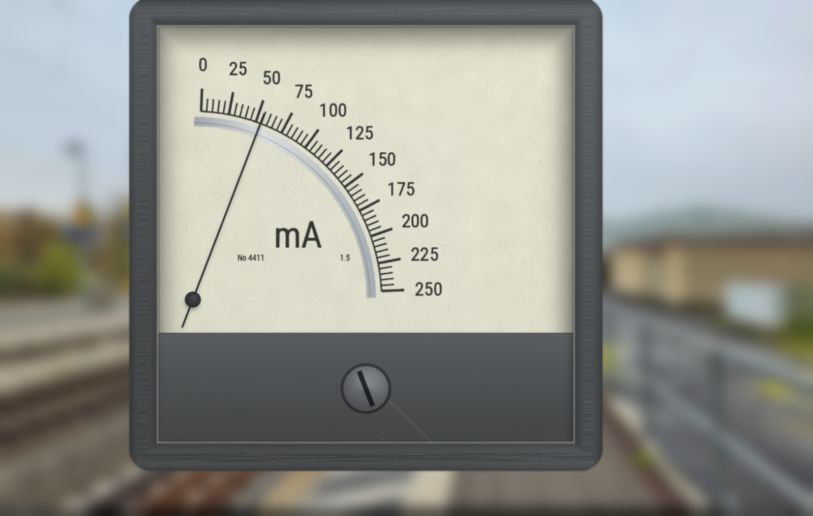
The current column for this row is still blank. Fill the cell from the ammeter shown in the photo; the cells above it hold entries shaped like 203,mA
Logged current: 55,mA
